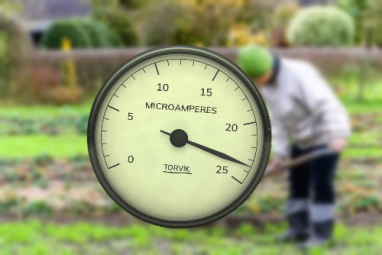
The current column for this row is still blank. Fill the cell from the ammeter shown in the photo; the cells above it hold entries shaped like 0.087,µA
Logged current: 23.5,µA
